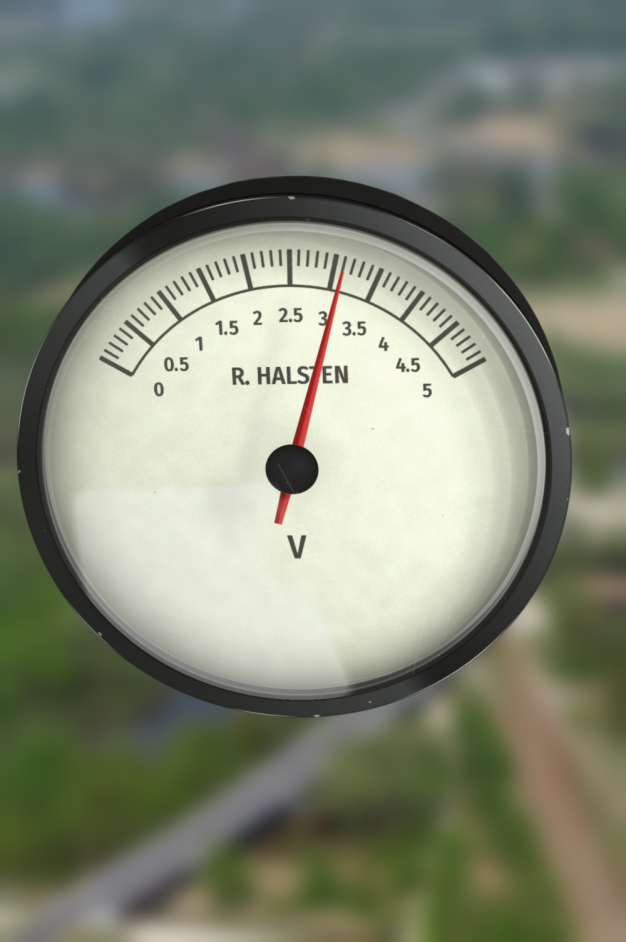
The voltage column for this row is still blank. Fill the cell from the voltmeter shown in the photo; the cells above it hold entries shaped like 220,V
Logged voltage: 3.1,V
